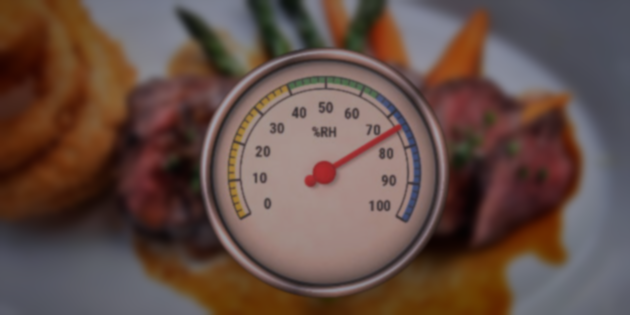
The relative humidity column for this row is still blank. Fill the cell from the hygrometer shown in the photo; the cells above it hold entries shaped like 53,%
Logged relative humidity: 74,%
